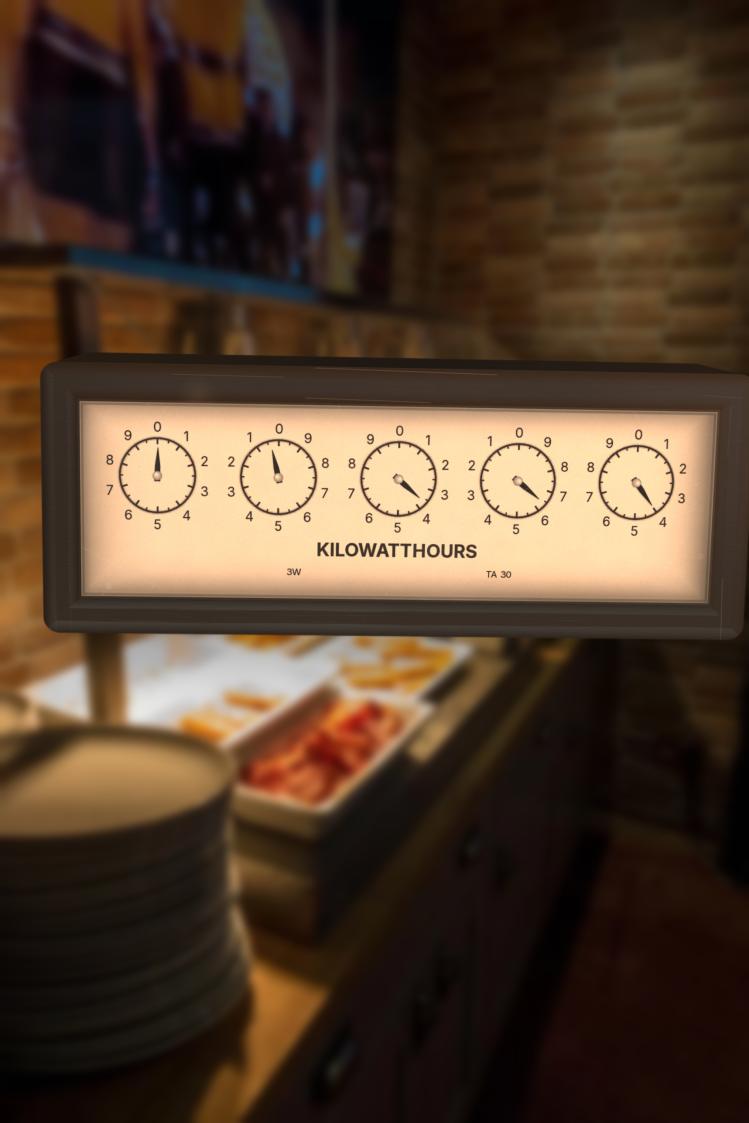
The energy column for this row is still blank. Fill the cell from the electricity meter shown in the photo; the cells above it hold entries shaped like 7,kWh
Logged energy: 364,kWh
